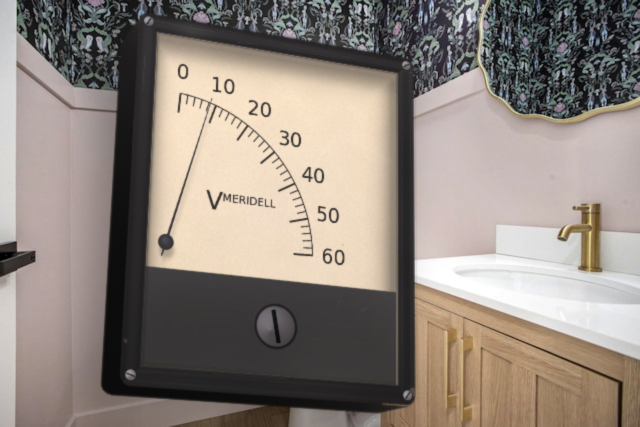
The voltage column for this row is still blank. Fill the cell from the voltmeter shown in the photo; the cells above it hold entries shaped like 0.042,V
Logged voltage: 8,V
